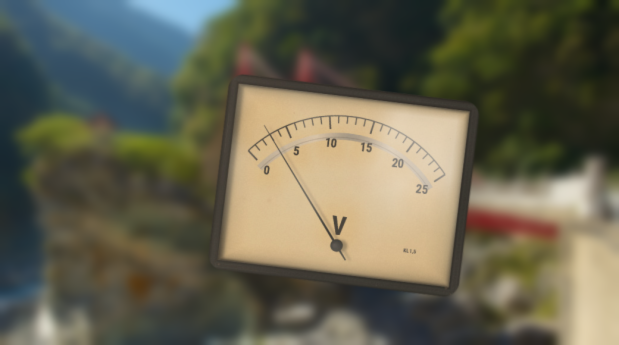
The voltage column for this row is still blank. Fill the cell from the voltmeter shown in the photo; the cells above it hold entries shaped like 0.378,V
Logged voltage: 3,V
